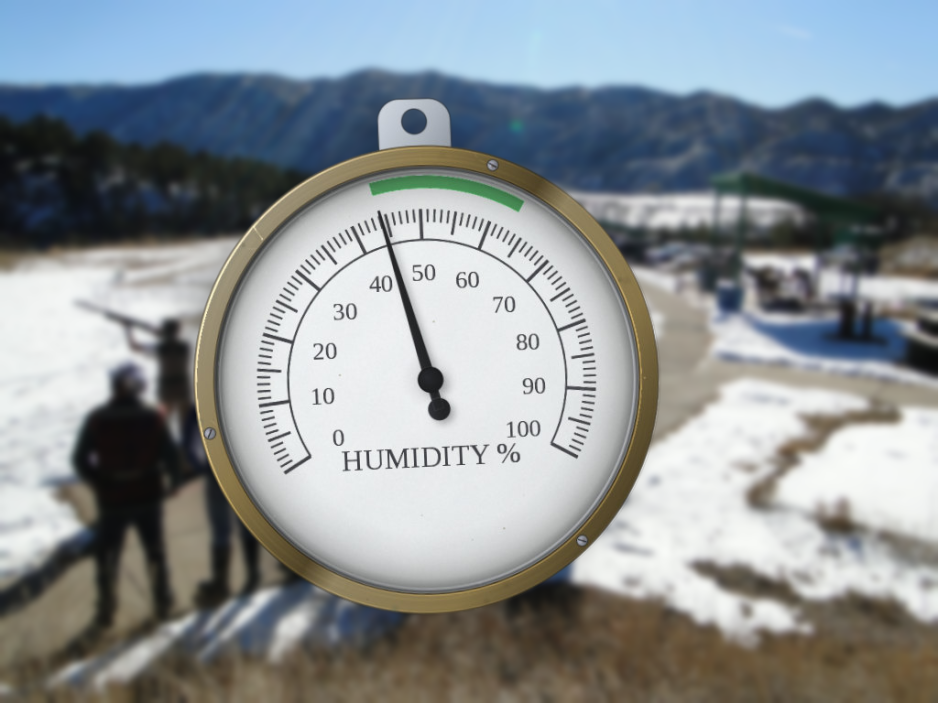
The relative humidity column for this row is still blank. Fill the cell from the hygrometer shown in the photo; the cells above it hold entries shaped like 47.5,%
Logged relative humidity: 44,%
